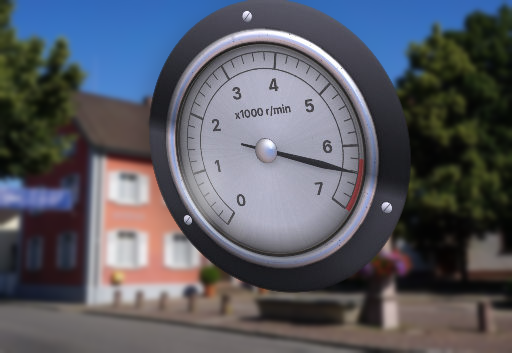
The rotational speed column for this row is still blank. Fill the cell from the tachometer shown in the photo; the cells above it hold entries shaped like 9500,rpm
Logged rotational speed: 6400,rpm
